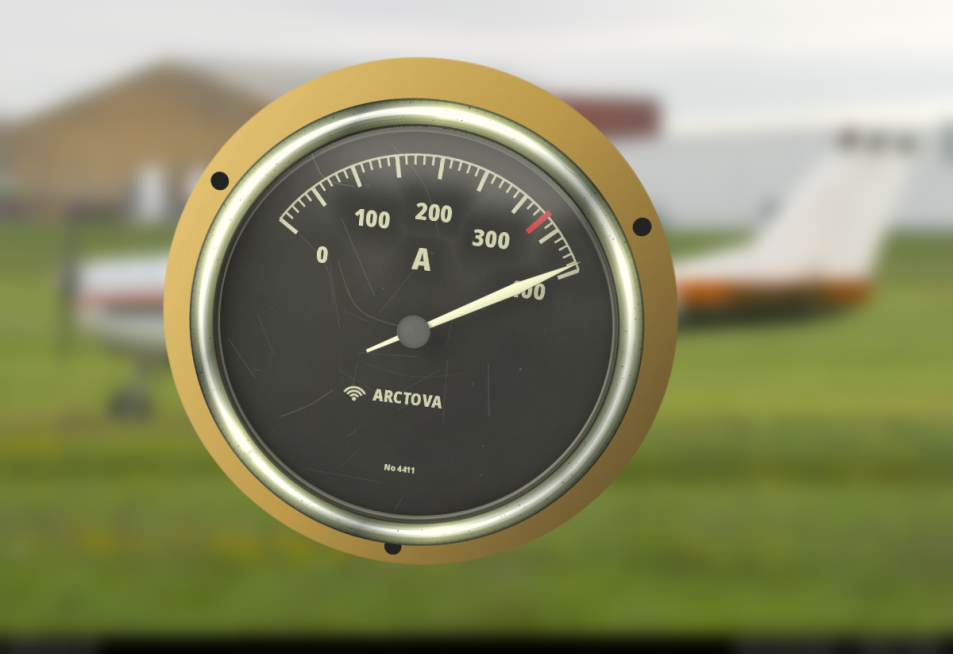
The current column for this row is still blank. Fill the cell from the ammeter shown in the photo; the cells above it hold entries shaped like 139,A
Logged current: 390,A
